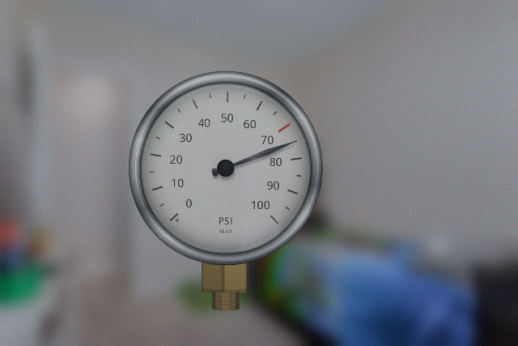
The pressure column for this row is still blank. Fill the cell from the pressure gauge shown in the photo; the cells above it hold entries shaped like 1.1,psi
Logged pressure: 75,psi
